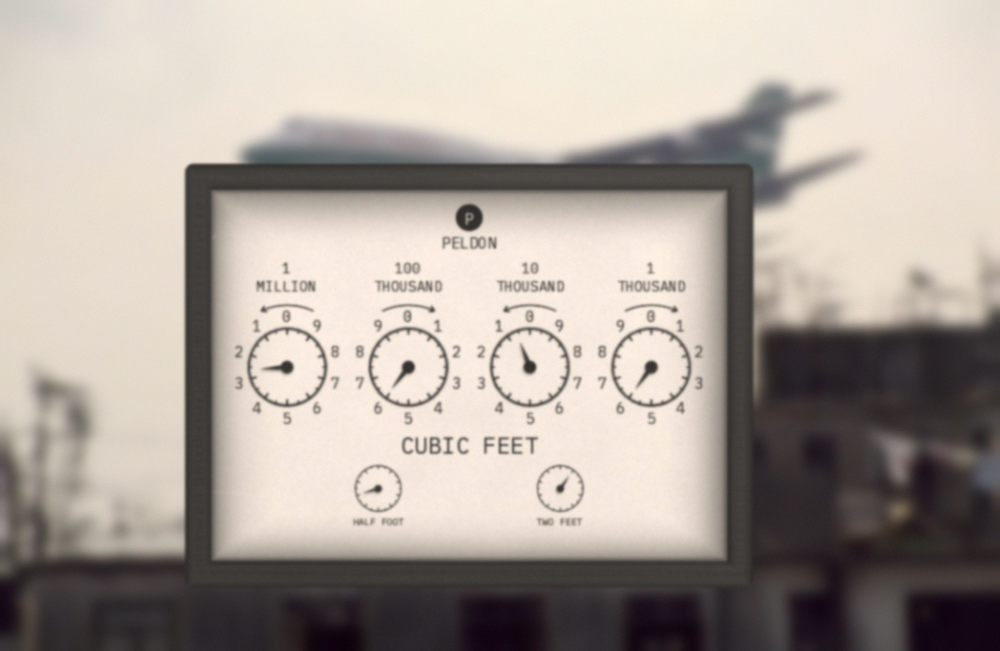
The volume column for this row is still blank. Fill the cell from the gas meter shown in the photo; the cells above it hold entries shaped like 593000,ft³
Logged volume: 260600,ft³
